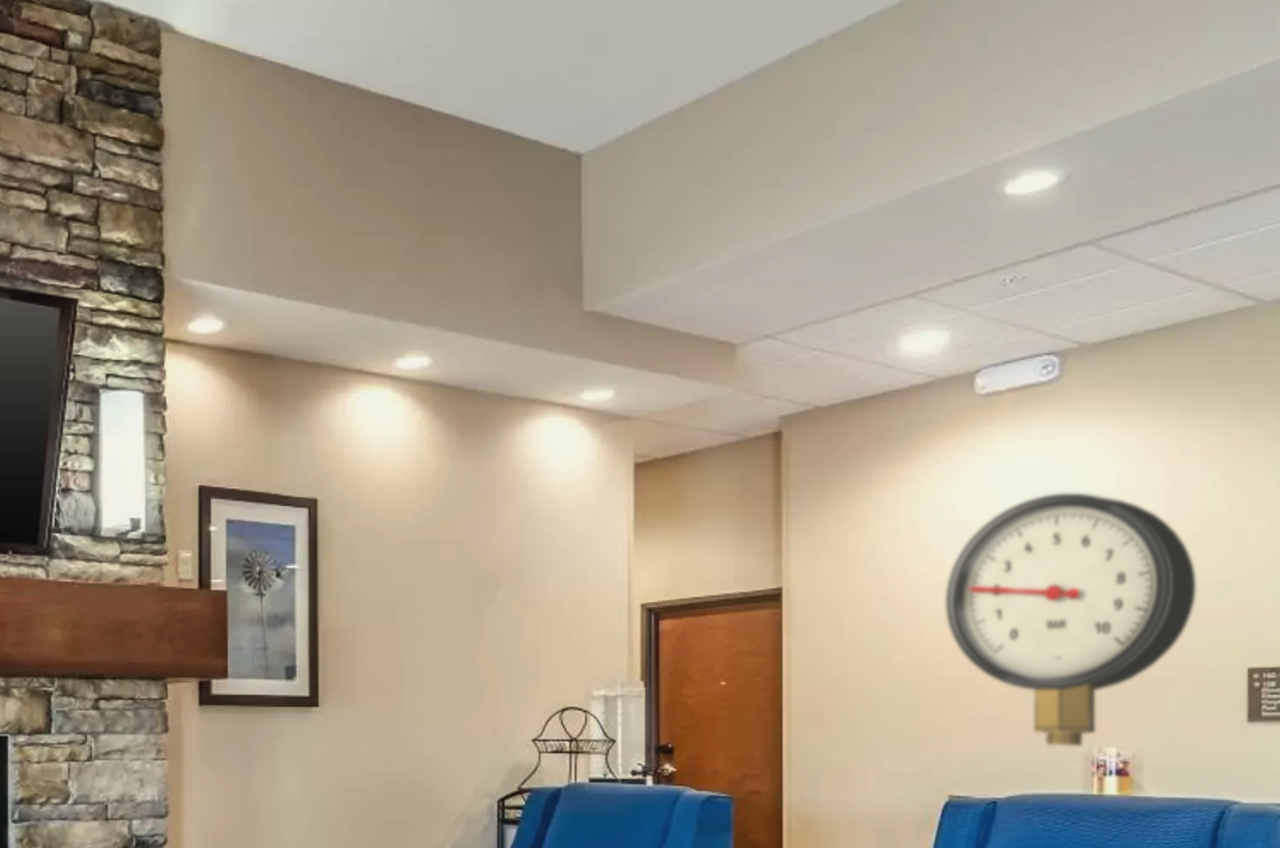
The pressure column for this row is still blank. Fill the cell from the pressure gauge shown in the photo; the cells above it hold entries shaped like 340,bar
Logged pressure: 2,bar
